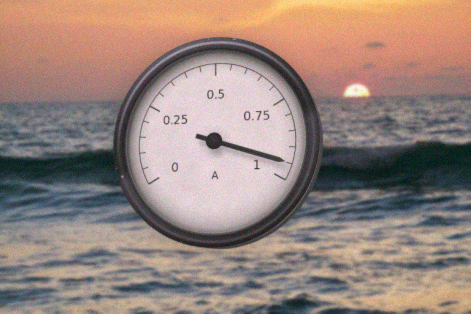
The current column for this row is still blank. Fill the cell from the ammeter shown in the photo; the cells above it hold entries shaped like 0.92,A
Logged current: 0.95,A
